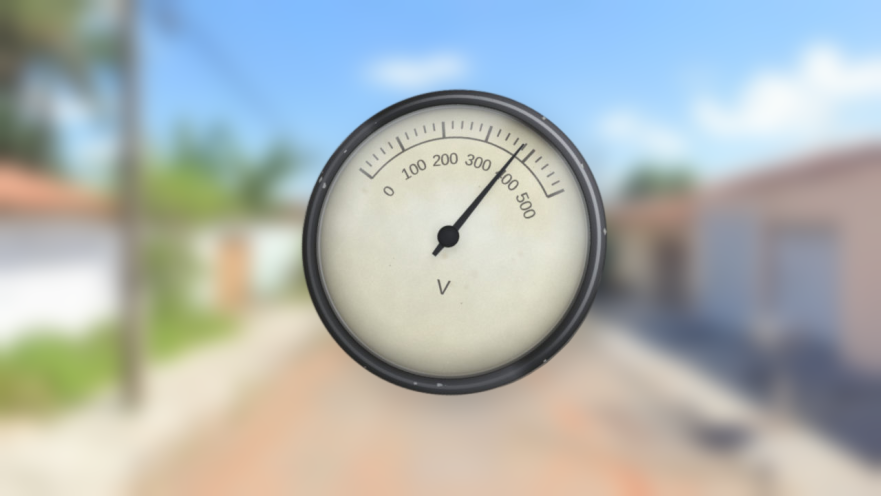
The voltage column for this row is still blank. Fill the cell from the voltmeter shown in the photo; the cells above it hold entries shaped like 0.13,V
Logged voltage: 380,V
